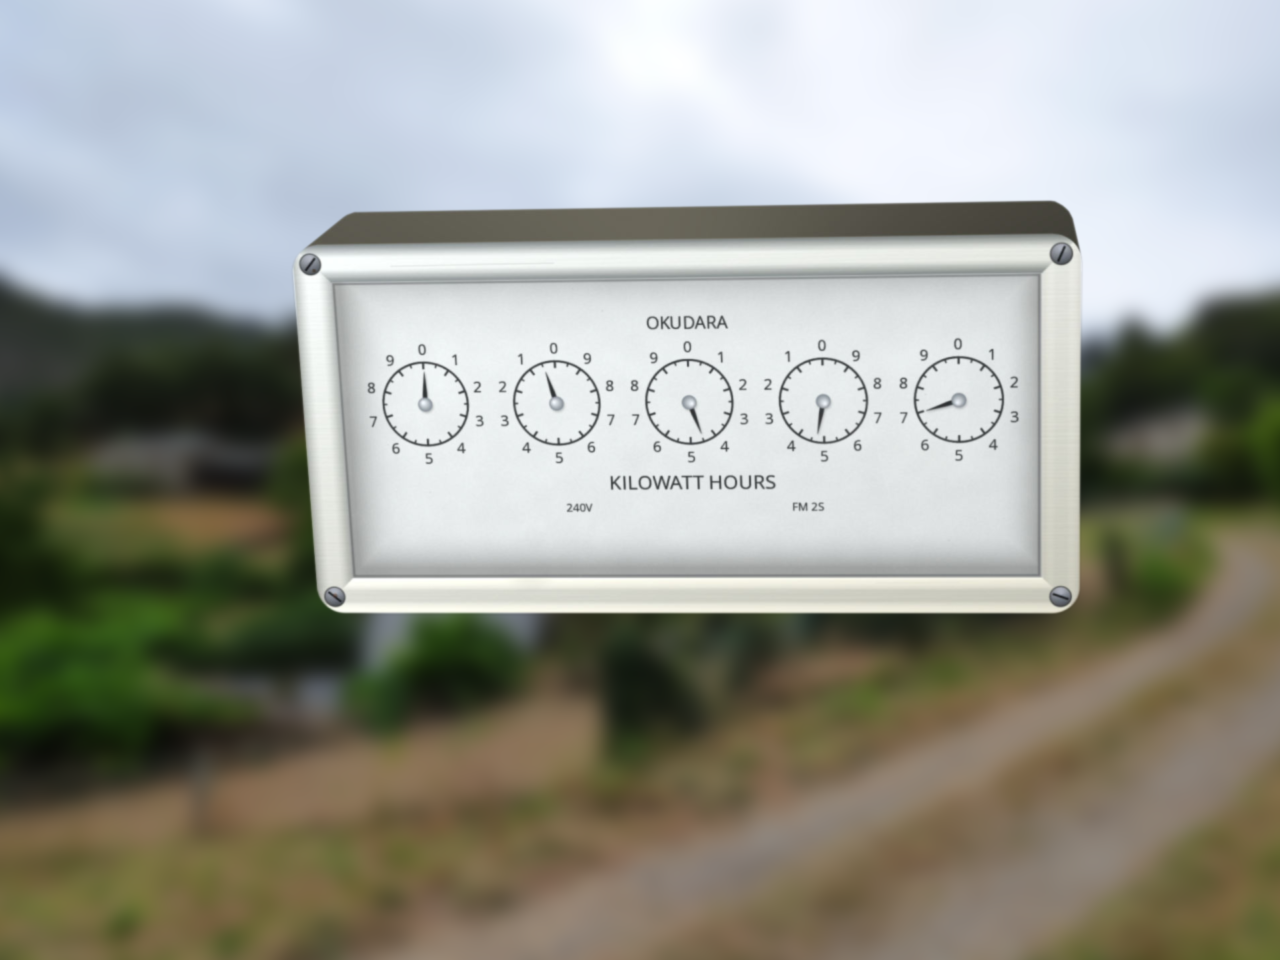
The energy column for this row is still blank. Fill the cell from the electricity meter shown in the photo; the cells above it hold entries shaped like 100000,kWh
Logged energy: 447,kWh
